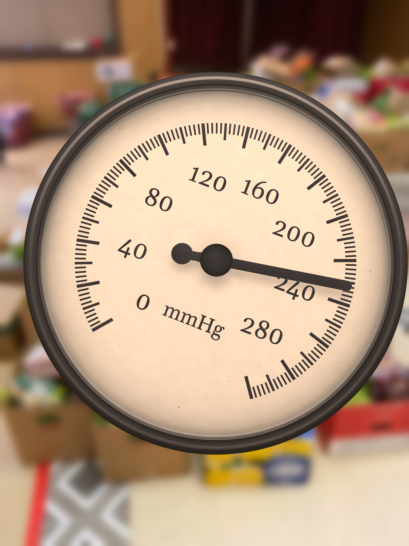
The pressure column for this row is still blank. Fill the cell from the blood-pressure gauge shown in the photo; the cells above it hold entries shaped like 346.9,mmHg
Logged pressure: 232,mmHg
